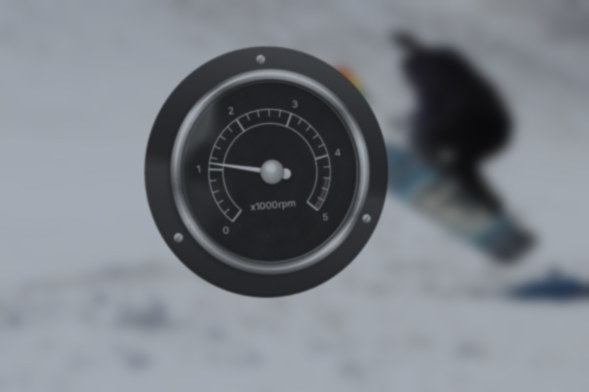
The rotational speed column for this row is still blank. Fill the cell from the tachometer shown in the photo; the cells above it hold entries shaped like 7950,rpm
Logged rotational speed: 1100,rpm
